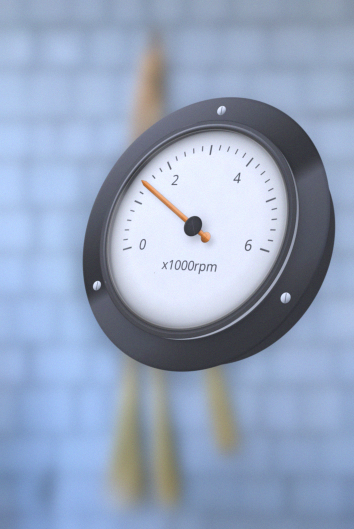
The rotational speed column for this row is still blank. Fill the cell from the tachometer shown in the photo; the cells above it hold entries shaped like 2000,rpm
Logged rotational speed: 1400,rpm
